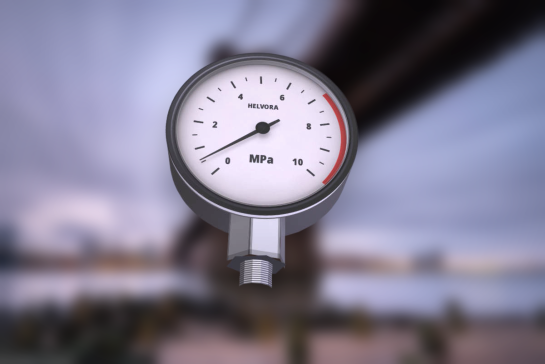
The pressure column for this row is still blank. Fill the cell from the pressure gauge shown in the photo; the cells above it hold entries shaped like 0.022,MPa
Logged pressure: 0.5,MPa
